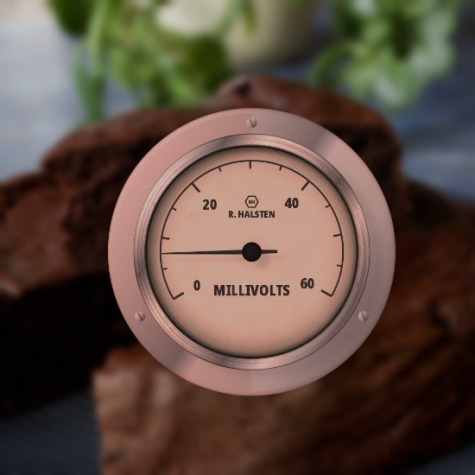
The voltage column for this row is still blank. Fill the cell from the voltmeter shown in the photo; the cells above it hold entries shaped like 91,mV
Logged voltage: 7.5,mV
